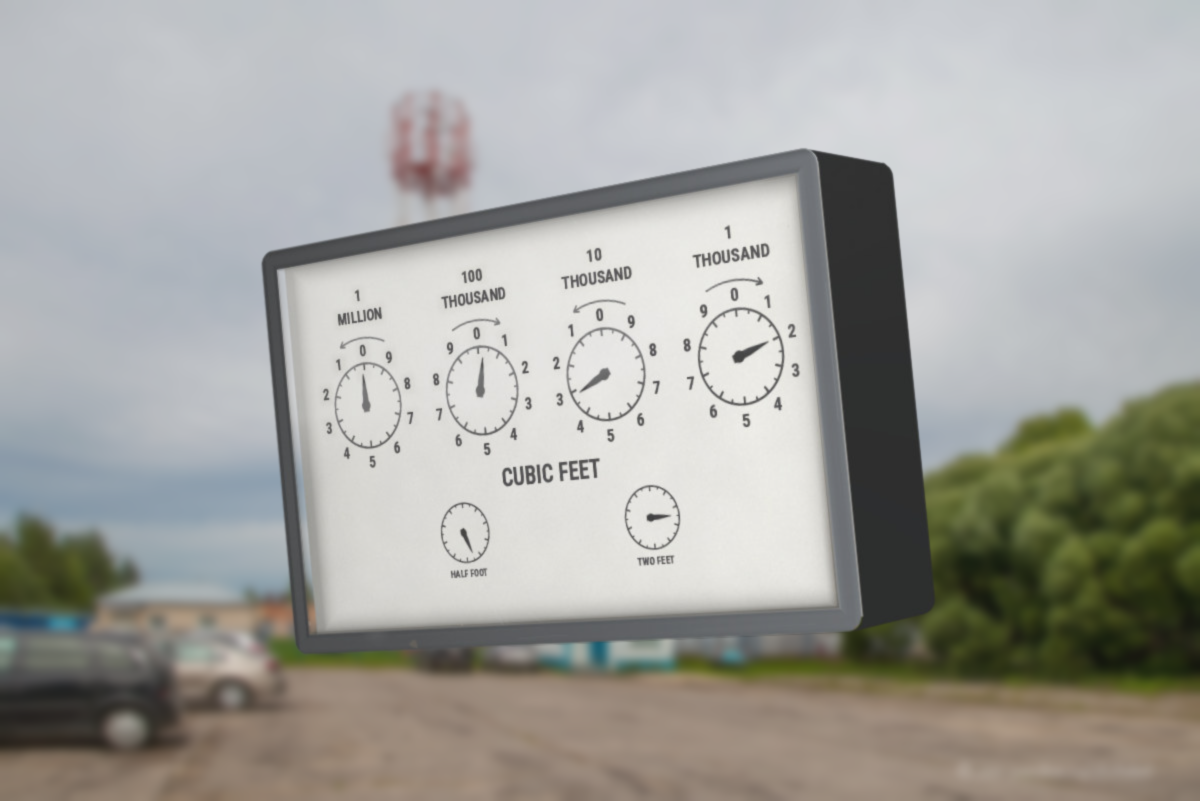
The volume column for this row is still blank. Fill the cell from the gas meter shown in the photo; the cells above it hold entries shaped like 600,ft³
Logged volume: 3200,ft³
